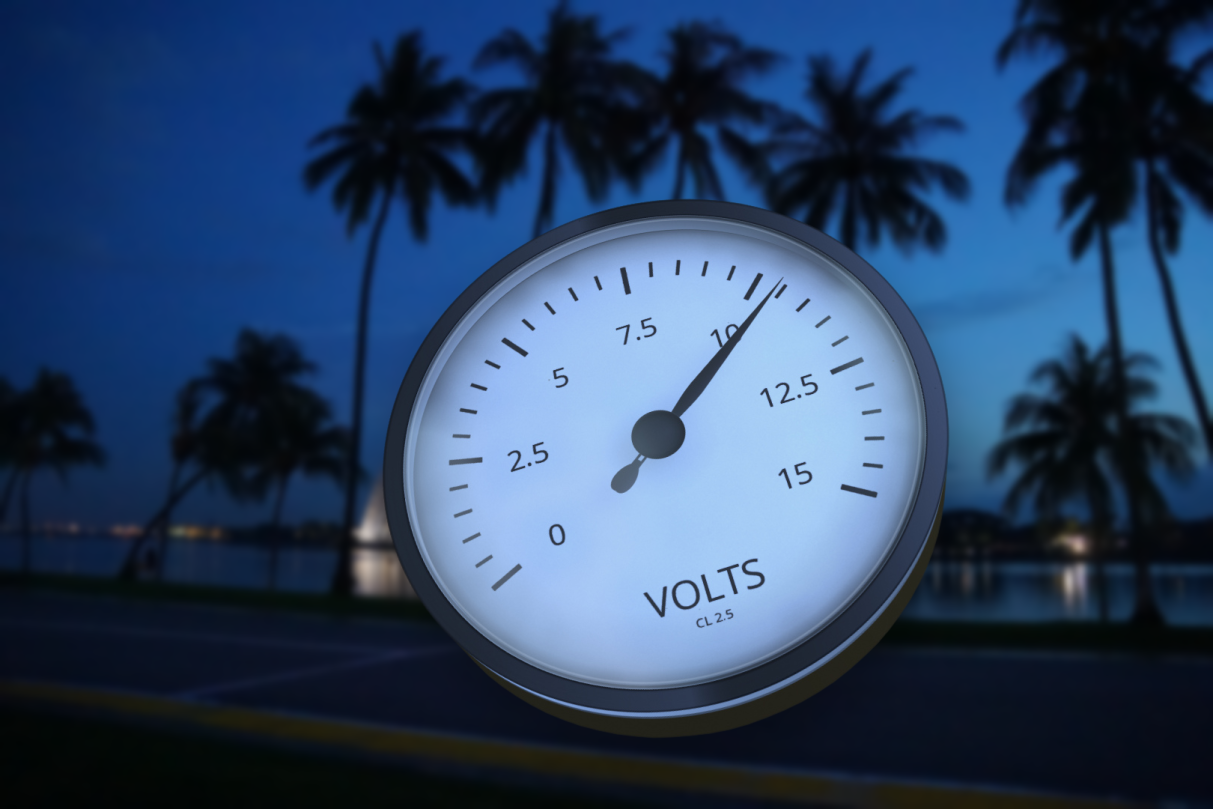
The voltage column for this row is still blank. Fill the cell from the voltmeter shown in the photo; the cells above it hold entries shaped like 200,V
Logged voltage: 10.5,V
